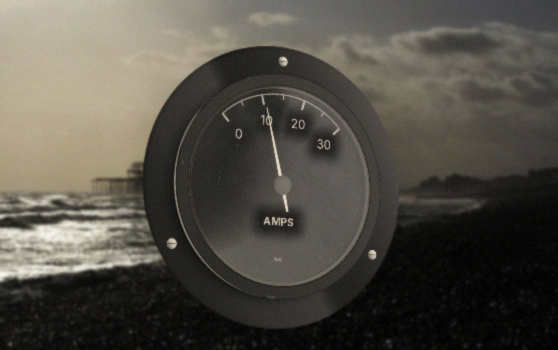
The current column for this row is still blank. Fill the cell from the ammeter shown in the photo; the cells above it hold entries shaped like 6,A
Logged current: 10,A
